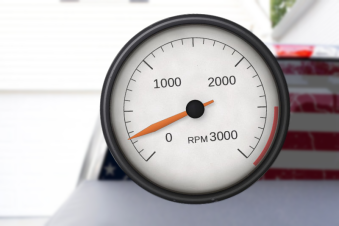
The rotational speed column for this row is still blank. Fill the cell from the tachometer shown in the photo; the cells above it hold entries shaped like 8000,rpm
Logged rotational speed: 250,rpm
